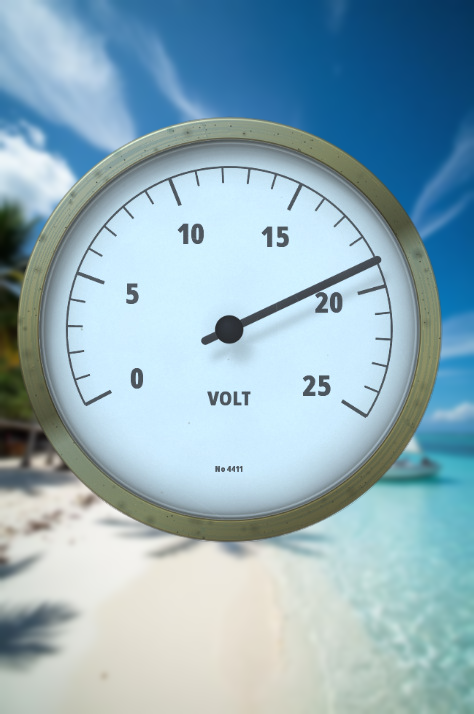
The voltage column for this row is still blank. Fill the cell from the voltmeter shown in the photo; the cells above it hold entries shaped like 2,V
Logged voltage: 19,V
